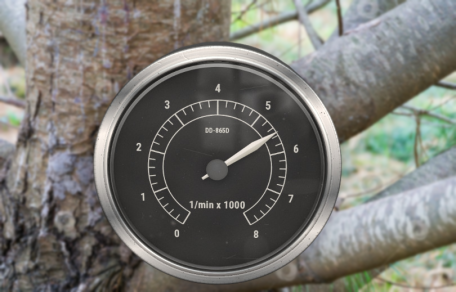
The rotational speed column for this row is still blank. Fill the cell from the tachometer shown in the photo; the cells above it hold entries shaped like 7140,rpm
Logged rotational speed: 5500,rpm
